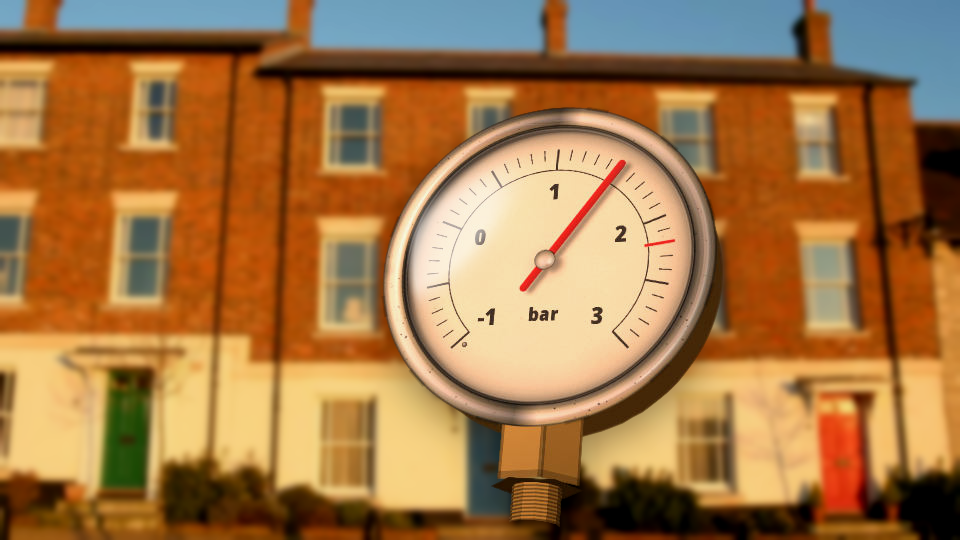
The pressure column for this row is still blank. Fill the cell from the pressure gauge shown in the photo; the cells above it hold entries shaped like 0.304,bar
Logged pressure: 1.5,bar
